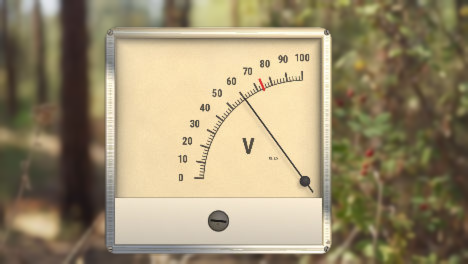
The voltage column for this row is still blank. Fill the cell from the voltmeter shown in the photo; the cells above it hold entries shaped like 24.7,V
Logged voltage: 60,V
